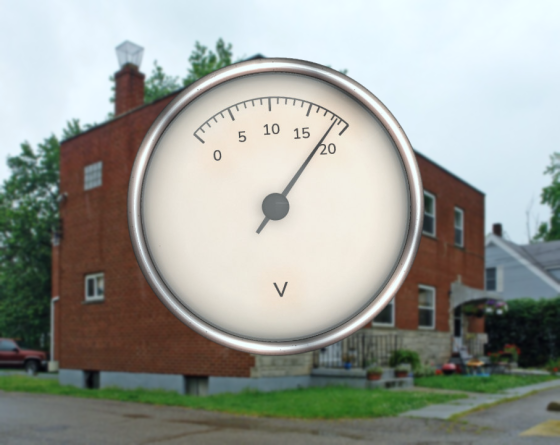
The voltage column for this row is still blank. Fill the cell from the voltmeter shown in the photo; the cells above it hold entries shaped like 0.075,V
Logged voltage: 18.5,V
